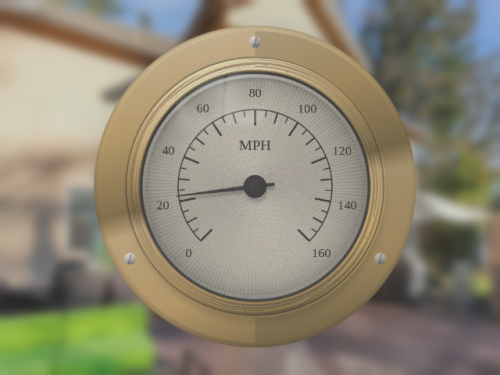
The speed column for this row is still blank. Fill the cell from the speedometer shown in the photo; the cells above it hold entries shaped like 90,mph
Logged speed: 22.5,mph
